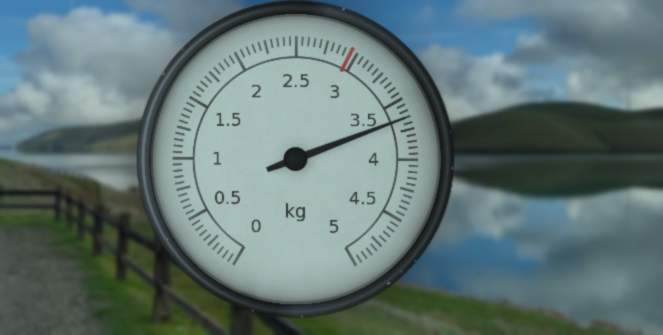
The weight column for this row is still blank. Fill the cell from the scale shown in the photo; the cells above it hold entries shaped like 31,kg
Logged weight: 3.65,kg
